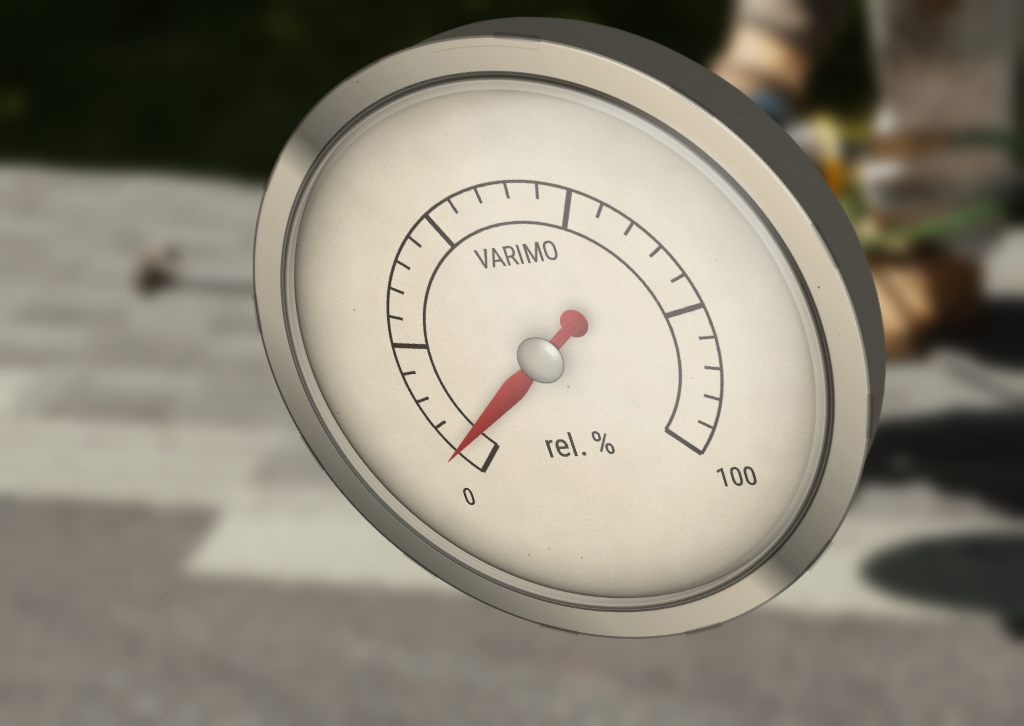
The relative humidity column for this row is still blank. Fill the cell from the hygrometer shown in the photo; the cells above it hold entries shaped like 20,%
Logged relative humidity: 4,%
